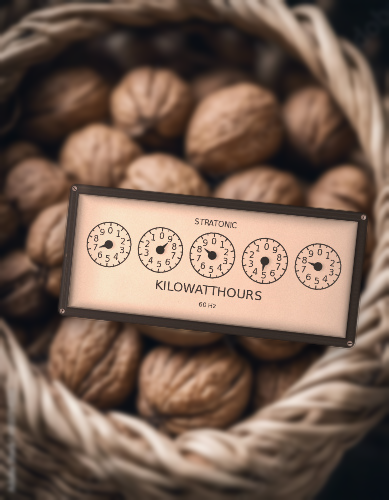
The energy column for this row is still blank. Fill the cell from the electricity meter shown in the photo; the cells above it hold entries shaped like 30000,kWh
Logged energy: 68848,kWh
